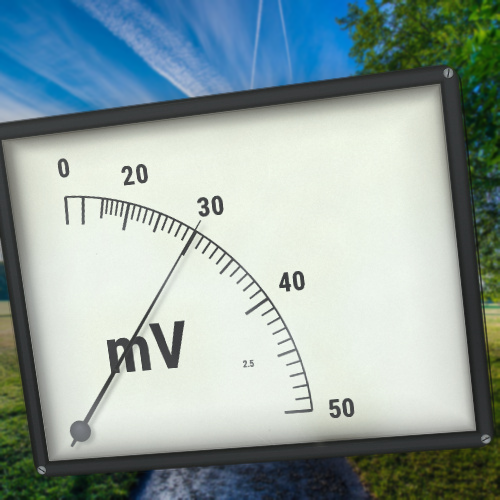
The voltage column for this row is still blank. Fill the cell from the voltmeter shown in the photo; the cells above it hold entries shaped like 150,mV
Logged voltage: 30,mV
